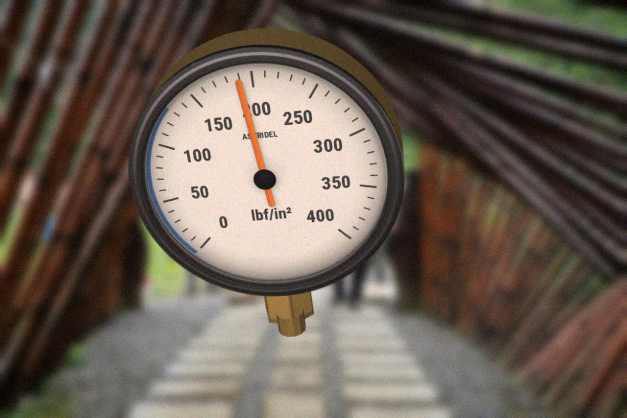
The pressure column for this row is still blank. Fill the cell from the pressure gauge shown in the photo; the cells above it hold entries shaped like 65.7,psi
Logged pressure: 190,psi
